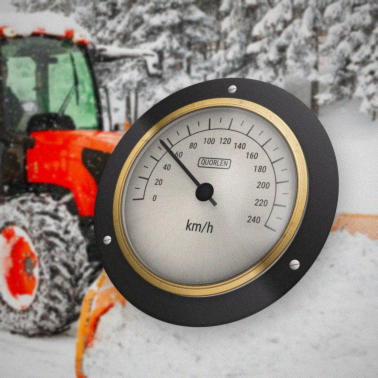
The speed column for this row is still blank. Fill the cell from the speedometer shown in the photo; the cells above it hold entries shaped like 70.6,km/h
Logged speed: 55,km/h
